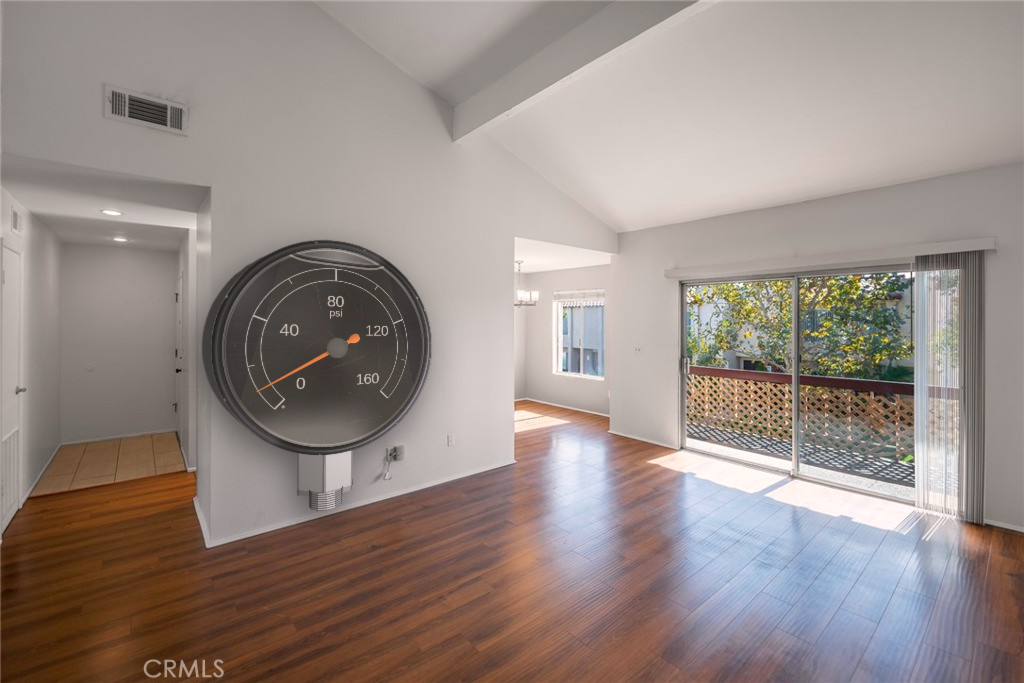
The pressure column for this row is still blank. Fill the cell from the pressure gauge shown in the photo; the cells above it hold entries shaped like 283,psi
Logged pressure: 10,psi
